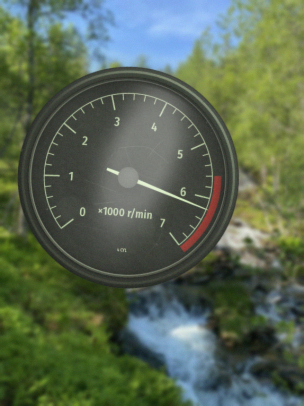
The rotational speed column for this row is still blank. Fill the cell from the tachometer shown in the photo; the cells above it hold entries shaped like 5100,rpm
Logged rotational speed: 6200,rpm
